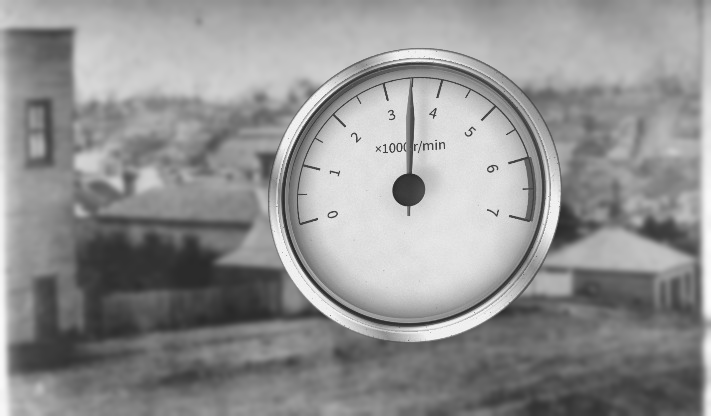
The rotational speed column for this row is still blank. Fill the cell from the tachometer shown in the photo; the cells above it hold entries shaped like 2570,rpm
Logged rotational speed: 3500,rpm
